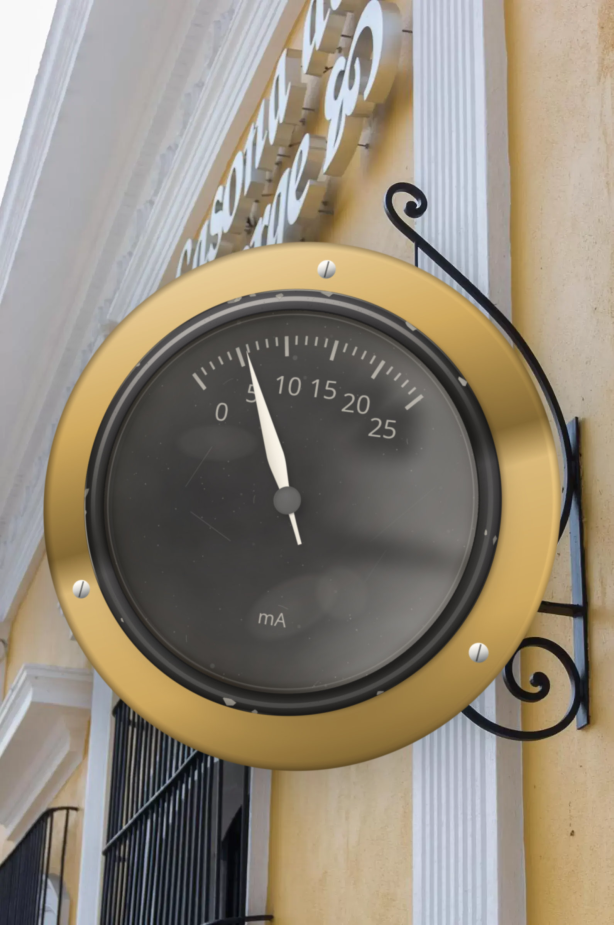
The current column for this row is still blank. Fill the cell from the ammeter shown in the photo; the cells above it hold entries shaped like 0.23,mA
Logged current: 6,mA
